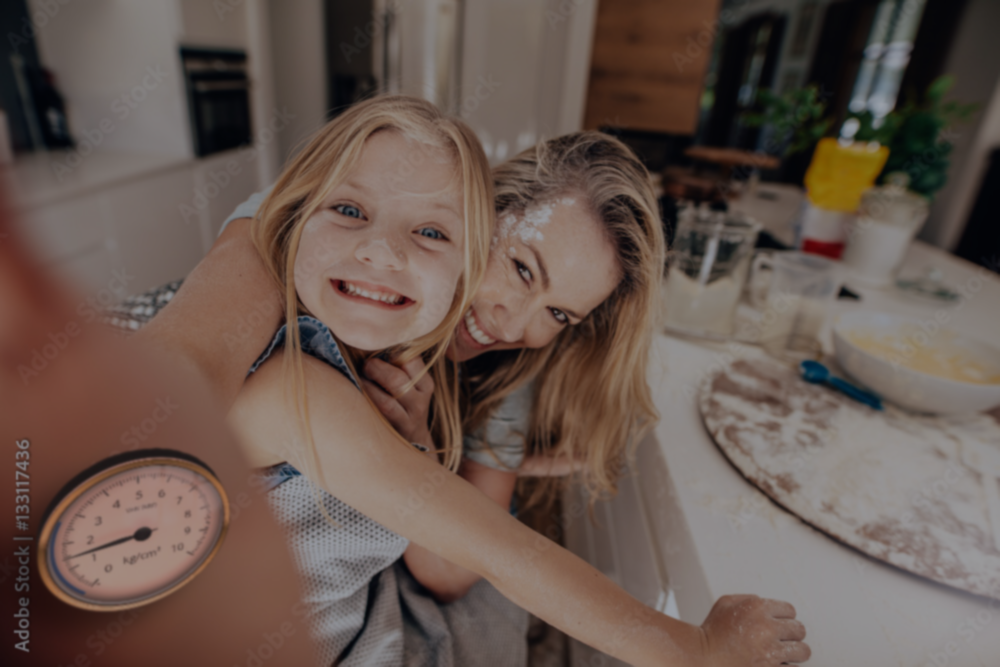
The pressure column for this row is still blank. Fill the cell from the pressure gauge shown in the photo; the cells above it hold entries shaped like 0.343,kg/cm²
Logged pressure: 1.5,kg/cm²
